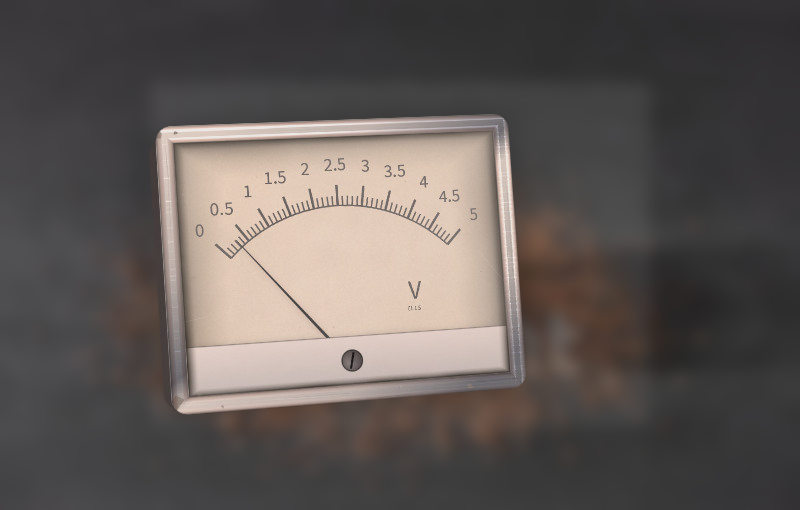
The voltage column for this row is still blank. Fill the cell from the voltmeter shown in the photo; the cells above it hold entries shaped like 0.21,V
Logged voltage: 0.3,V
